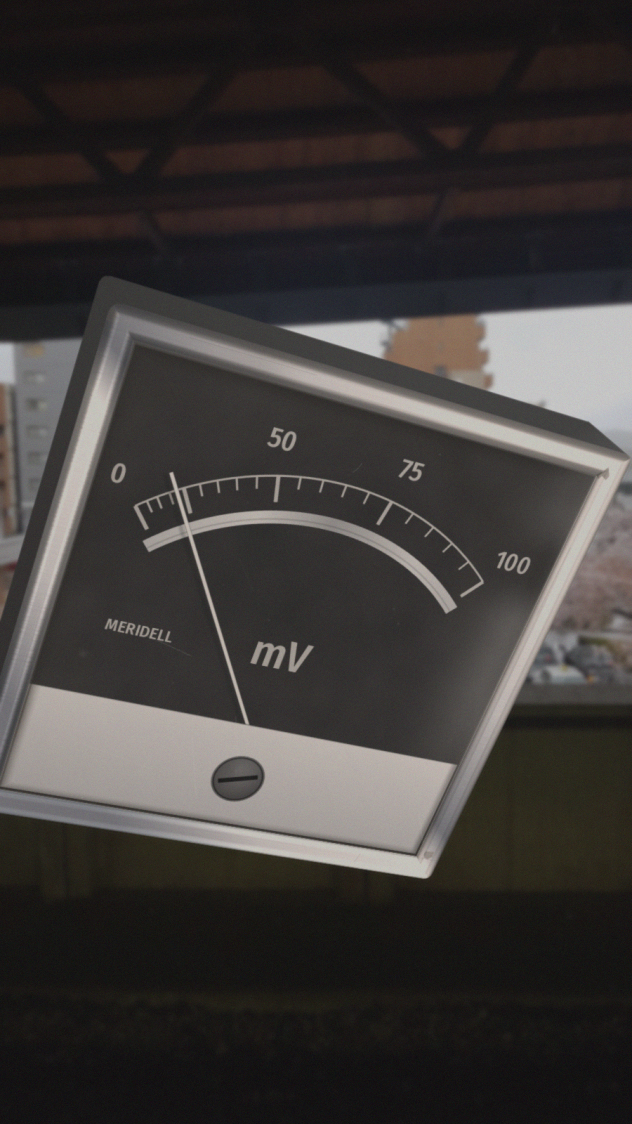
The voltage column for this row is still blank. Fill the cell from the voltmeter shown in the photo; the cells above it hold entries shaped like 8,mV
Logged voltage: 22.5,mV
